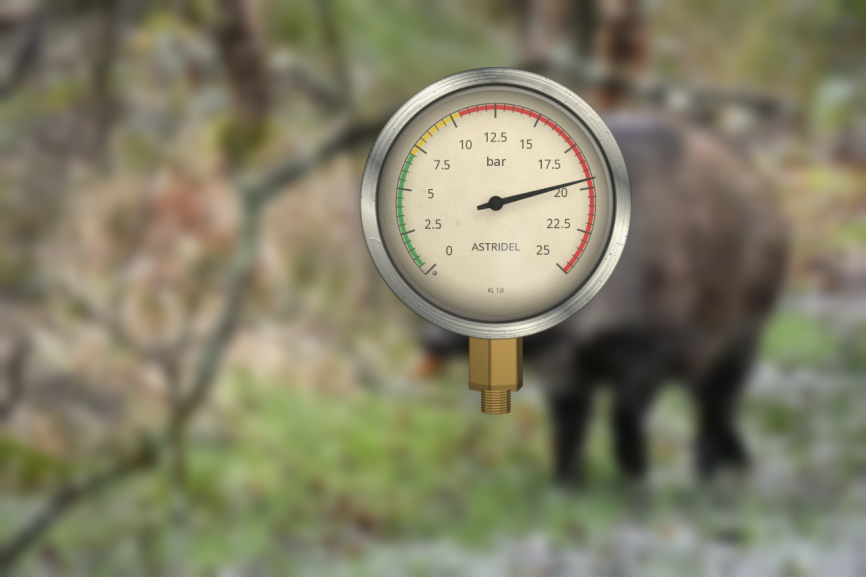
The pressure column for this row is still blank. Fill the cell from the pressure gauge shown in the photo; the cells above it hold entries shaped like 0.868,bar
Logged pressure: 19.5,bar
